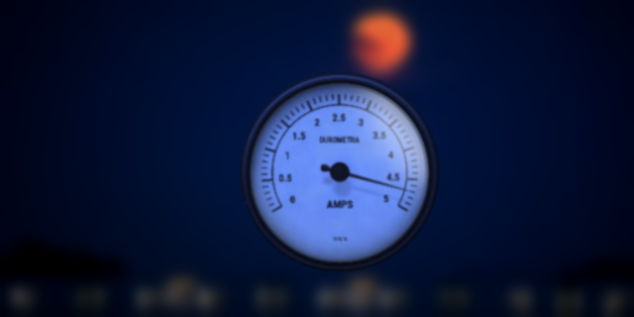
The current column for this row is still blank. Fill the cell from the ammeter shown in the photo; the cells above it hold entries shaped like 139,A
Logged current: 4.7,A
